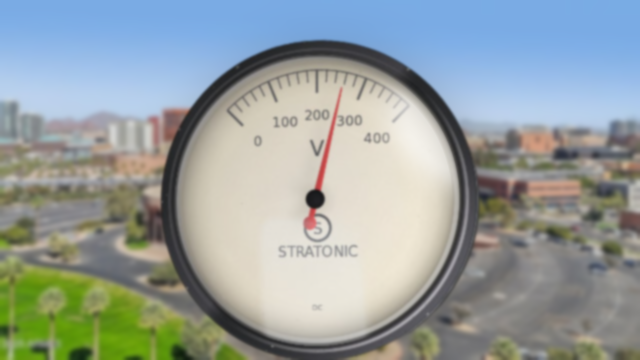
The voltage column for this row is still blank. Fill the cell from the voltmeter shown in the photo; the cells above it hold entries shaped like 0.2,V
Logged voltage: 260,V
